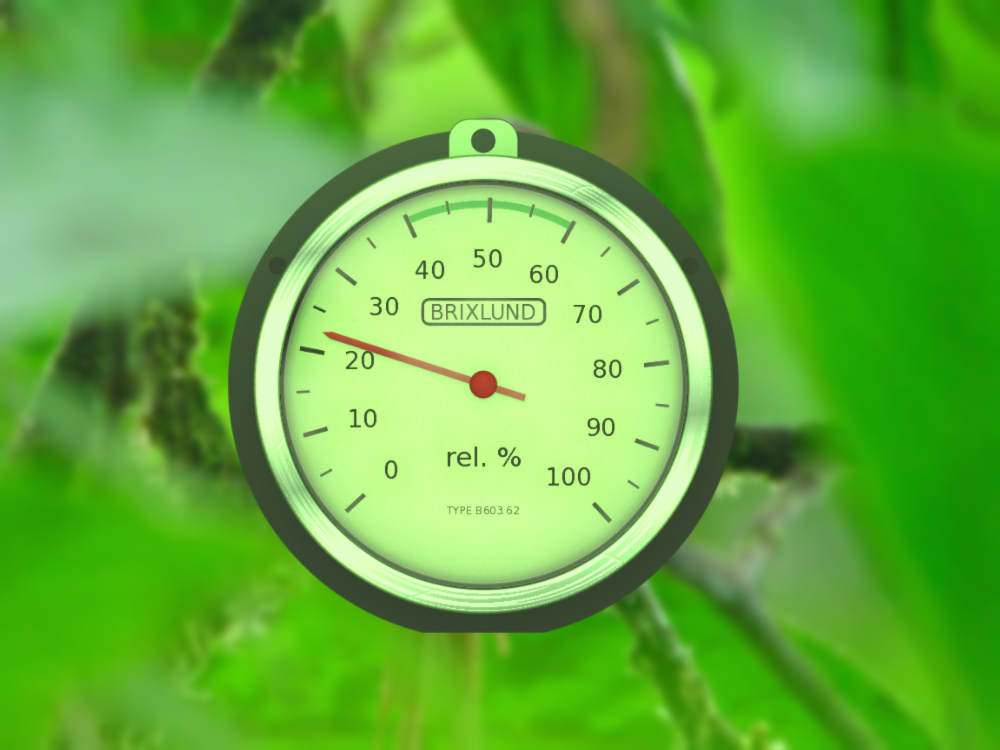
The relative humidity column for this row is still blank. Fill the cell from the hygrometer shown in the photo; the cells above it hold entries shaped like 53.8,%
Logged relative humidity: 22.5,%
